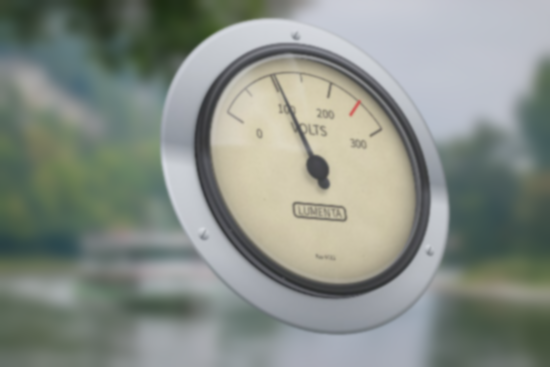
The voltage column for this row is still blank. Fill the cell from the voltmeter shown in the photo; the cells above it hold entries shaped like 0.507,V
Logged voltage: 100,V
